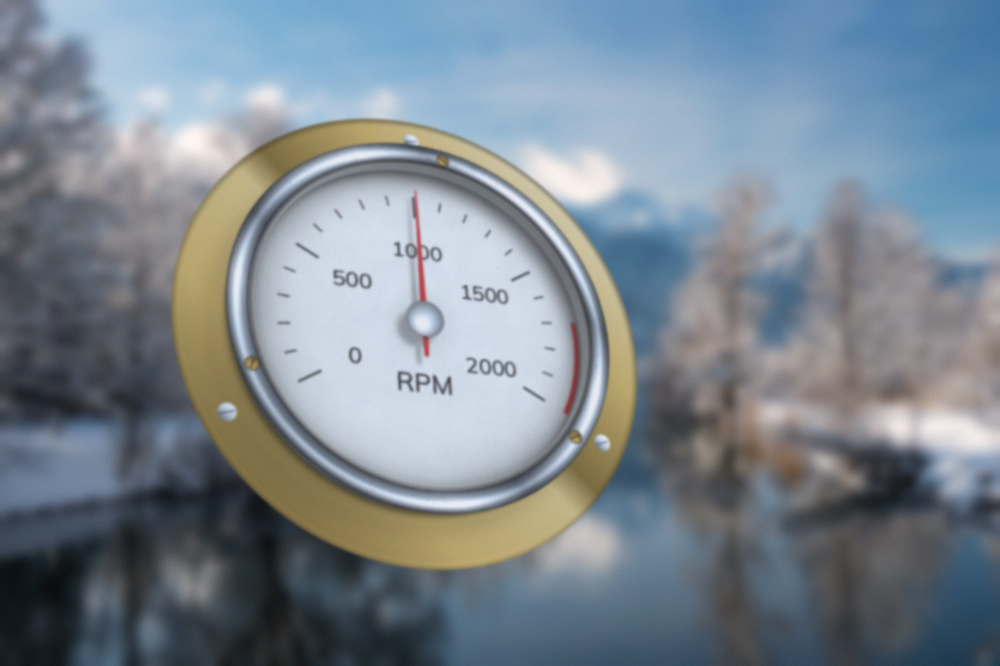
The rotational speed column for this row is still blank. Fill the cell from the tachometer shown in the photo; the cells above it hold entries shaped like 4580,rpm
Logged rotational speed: 1000,rpm
